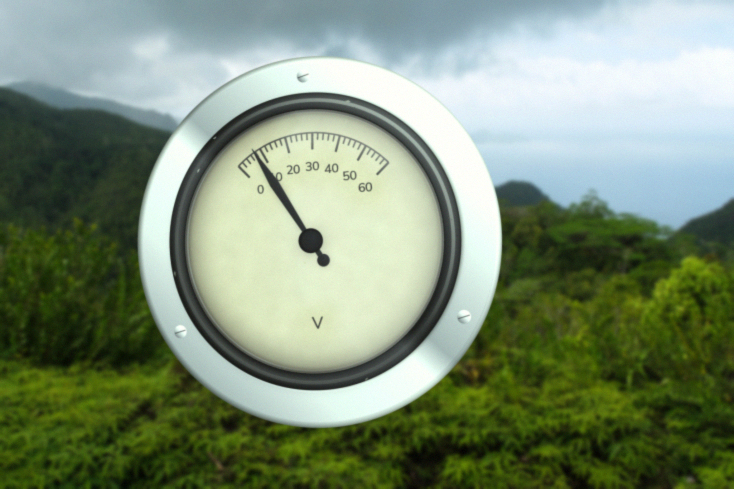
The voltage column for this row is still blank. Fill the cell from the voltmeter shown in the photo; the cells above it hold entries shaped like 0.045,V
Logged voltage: 8,V
